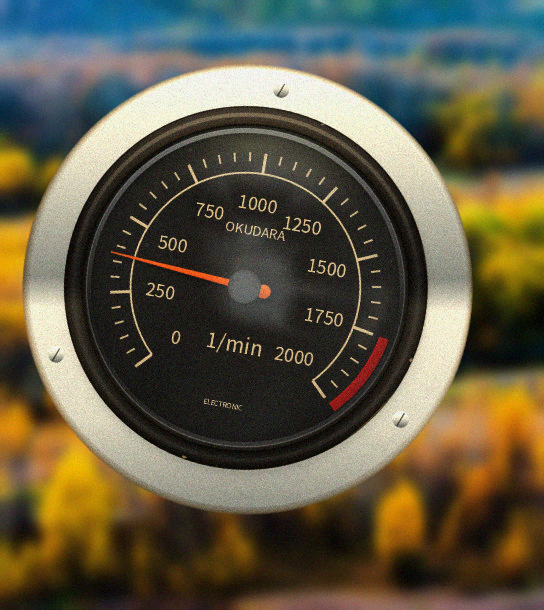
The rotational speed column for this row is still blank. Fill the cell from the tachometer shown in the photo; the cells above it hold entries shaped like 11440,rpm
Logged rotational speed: 375,rpm
